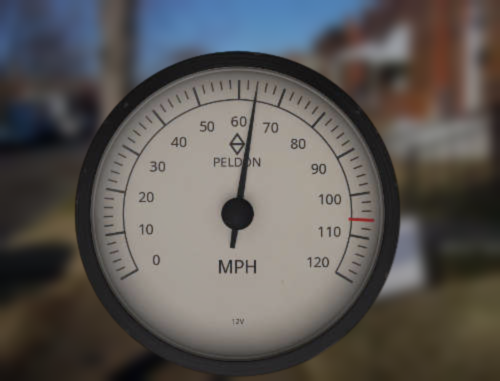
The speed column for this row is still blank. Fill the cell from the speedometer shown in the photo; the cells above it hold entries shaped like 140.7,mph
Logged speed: 64,mph
